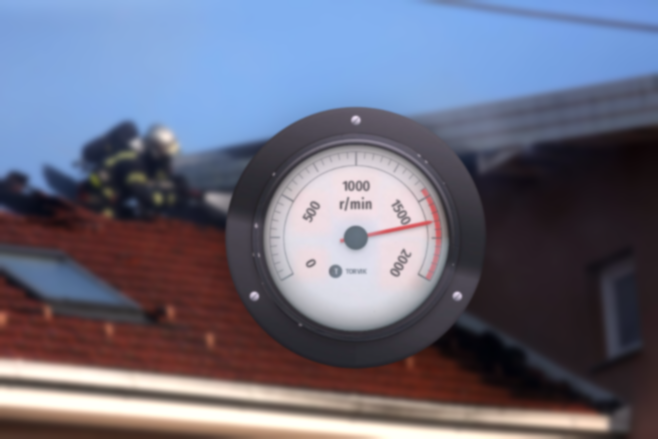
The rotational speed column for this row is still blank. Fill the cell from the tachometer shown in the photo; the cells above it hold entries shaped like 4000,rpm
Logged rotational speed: 1650,rpm
